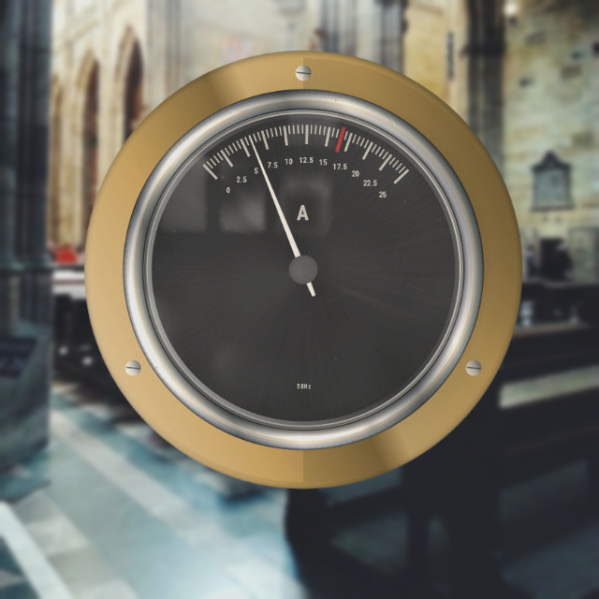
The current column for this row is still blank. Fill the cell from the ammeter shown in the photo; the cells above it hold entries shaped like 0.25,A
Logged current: 6,A
